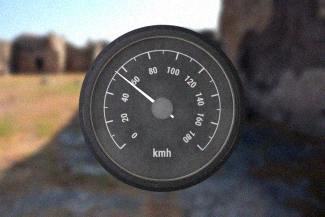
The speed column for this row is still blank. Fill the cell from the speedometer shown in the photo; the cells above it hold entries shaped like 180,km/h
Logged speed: 55,km/h
